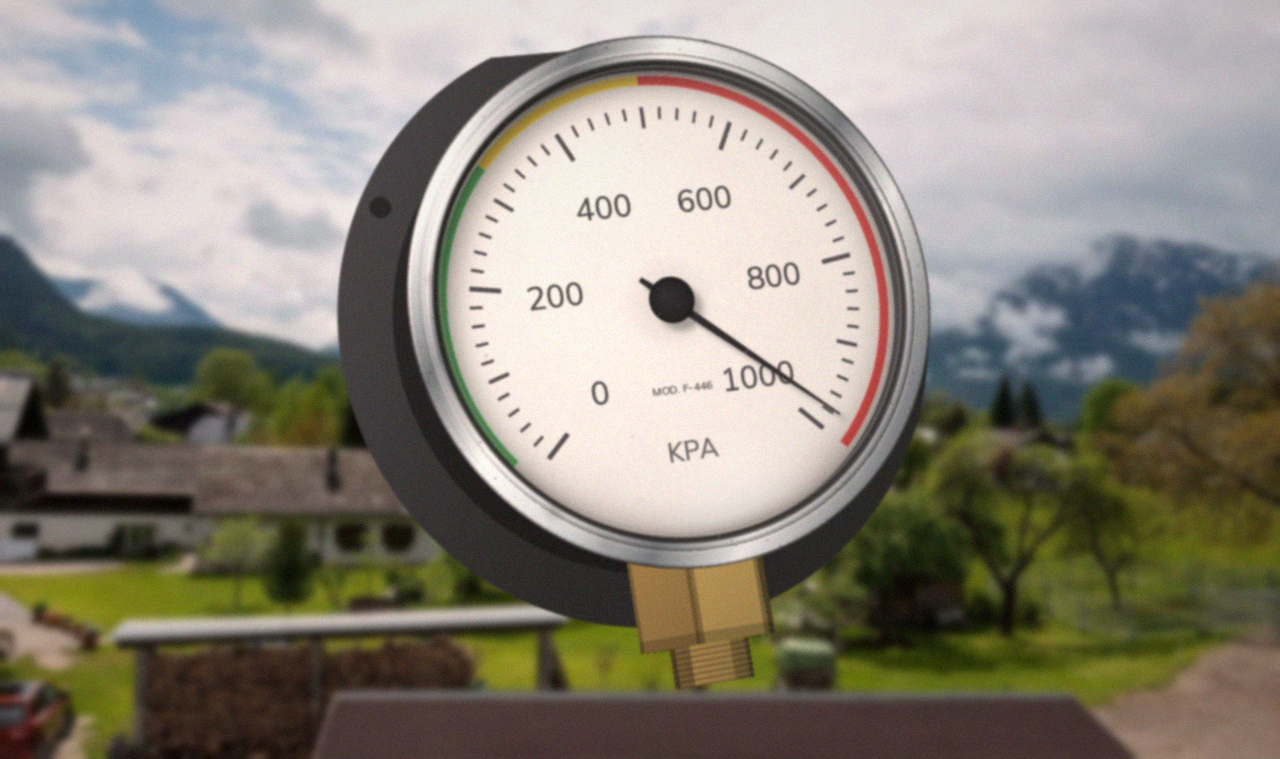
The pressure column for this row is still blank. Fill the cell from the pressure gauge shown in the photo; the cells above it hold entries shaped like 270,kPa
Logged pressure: 980,kPa
